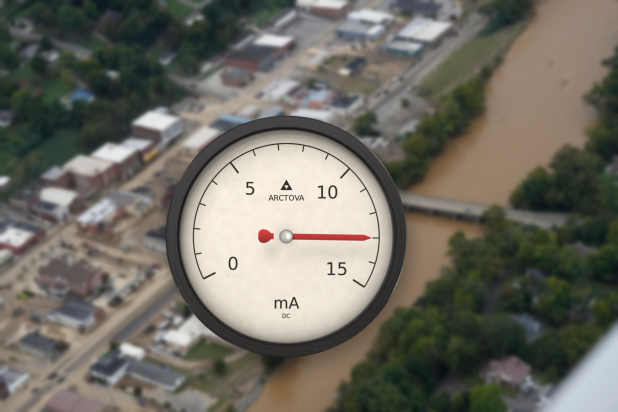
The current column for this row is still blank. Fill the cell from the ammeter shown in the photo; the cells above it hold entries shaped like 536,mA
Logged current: 13,mA
